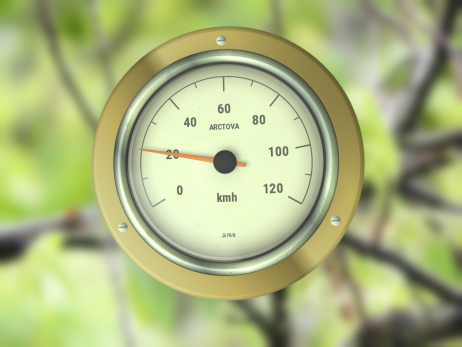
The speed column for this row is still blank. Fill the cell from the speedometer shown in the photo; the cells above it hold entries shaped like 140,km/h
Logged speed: 20,km/h
